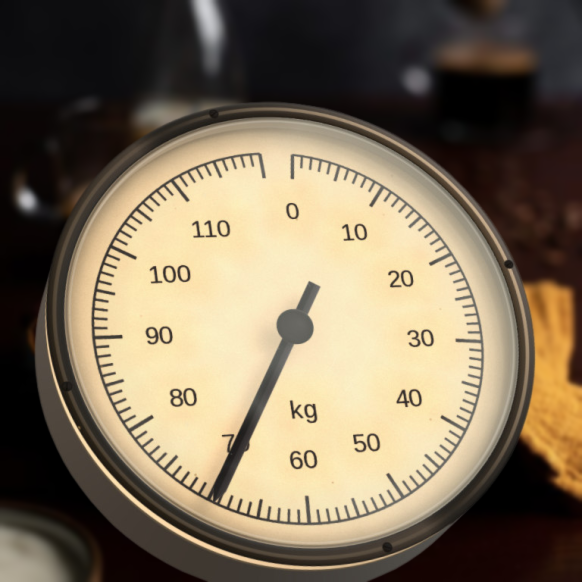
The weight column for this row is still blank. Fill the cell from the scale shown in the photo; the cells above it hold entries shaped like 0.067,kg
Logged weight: 69.5,kg
